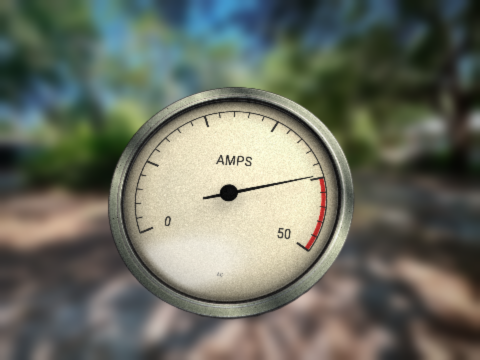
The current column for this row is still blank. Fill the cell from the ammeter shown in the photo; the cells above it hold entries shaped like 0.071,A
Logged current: 40,A
